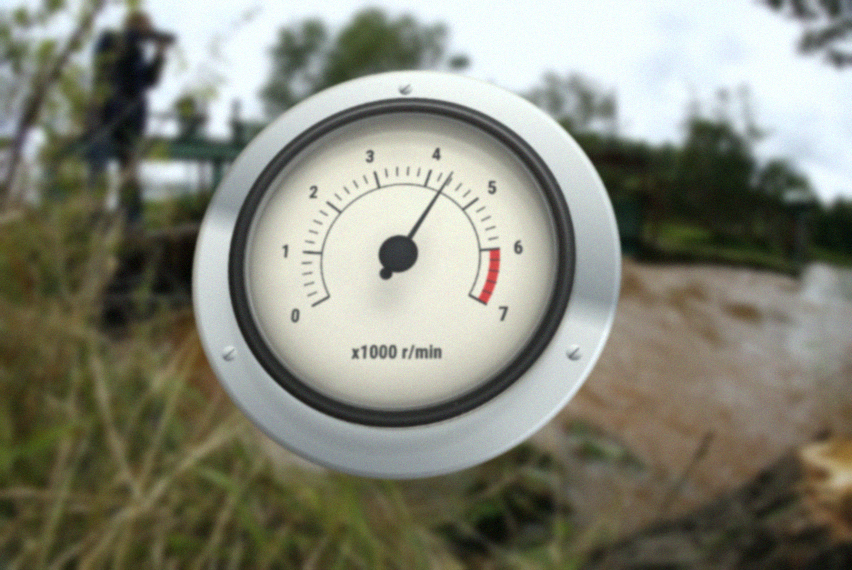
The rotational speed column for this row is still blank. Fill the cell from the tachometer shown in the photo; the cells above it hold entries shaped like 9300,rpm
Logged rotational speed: 4400,rpm
